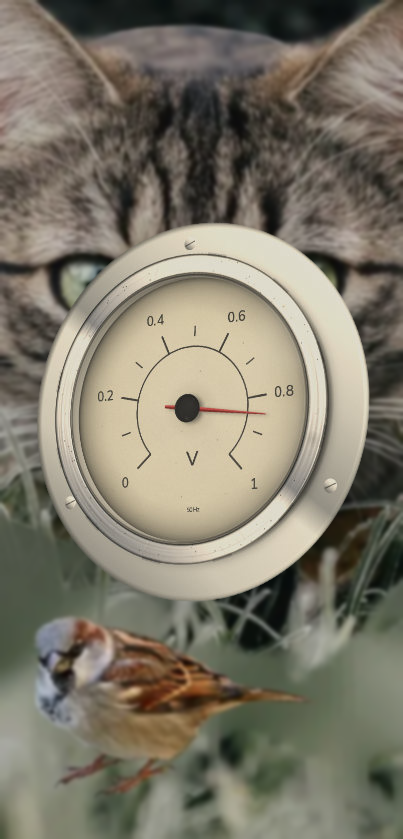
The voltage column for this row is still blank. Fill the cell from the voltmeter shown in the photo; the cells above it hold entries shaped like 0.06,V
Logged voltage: 0.85,V
